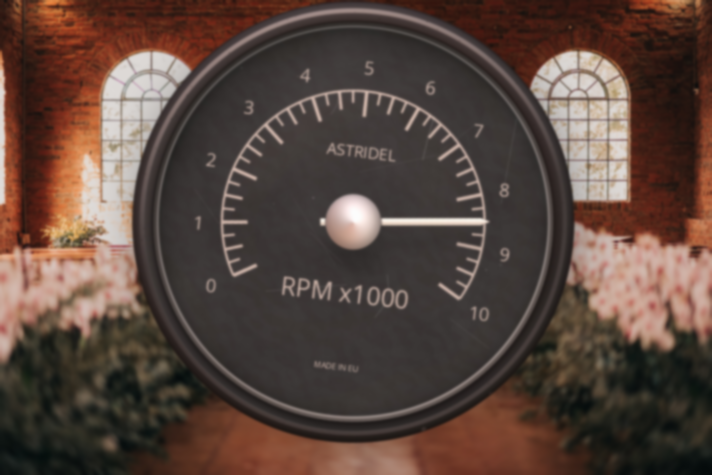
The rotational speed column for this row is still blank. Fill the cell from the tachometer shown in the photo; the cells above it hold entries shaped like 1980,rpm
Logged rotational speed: 8500,rpm
